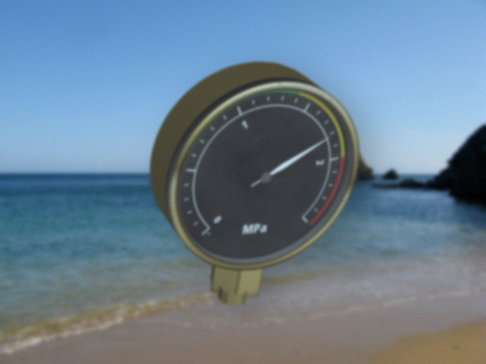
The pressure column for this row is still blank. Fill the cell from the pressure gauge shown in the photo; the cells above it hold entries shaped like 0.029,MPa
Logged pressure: 1.8,MPa
